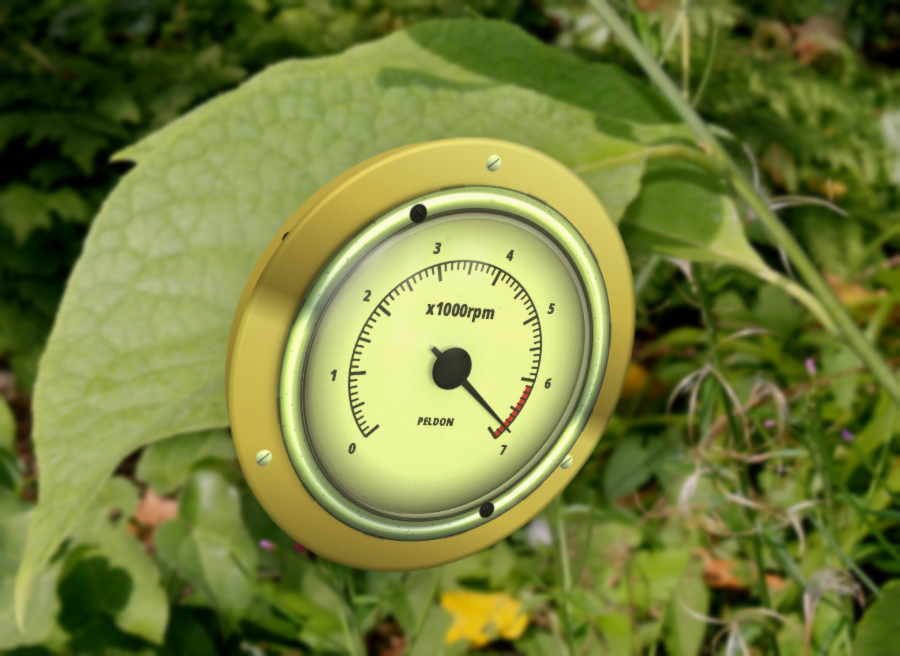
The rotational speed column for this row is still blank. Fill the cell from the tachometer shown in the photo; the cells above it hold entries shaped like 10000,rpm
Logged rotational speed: 6800,rpm
